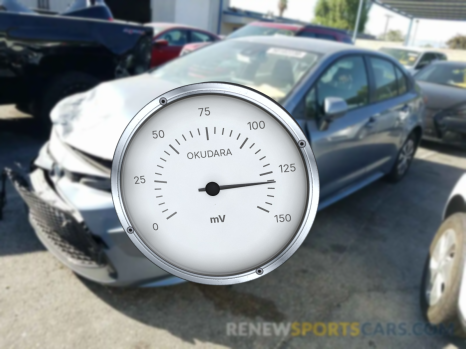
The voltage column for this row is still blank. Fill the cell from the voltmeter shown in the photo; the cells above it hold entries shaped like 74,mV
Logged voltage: 130,mV
